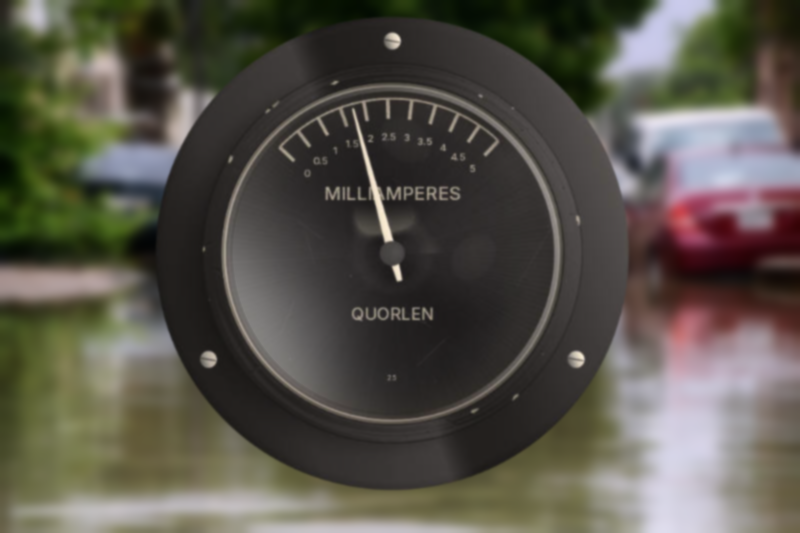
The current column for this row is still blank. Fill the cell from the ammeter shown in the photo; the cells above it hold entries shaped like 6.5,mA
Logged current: 1.75,mA
